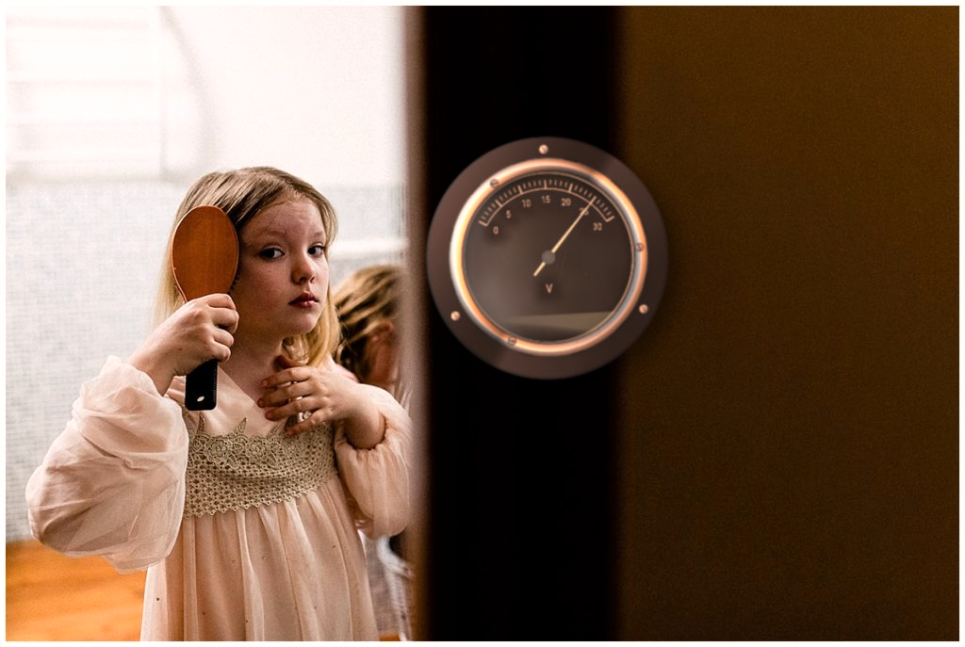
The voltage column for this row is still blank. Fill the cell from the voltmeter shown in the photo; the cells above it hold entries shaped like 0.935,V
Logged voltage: 25,V
